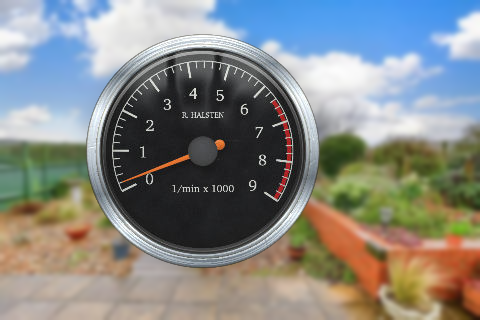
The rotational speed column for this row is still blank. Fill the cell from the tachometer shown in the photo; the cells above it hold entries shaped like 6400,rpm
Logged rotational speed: 200,rpm
